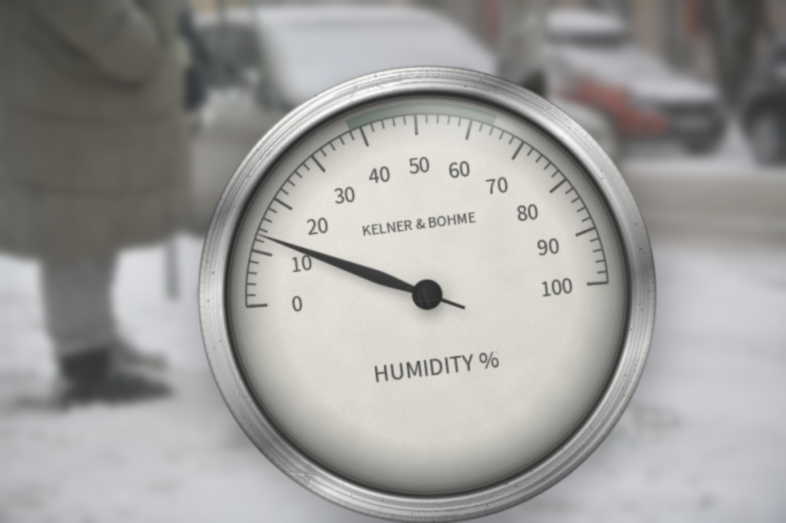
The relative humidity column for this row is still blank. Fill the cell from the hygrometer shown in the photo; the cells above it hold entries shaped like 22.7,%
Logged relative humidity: 13,%
